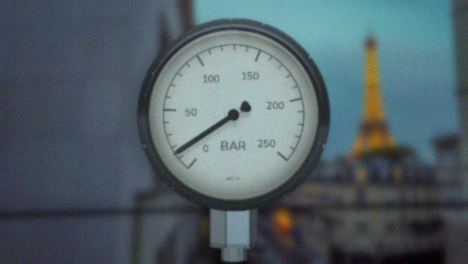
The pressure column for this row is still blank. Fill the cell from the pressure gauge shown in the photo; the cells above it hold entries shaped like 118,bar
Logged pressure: 15,bar
